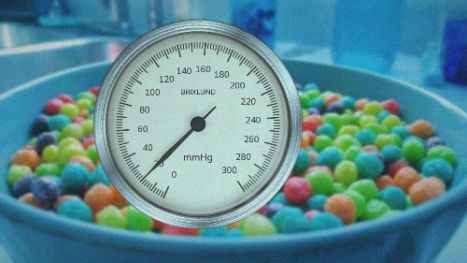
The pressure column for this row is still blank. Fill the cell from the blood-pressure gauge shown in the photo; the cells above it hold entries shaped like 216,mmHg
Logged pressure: 20,mmHg
